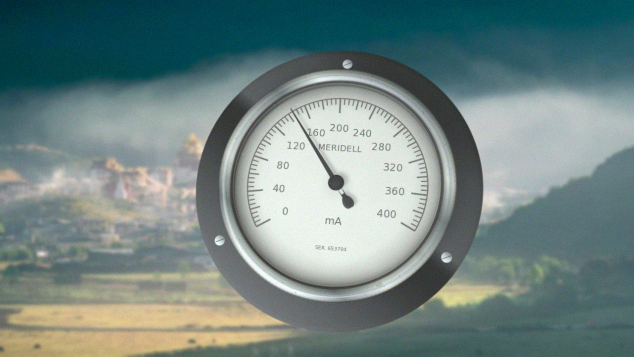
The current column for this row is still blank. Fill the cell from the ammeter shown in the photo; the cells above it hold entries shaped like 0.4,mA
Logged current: 145,mA
